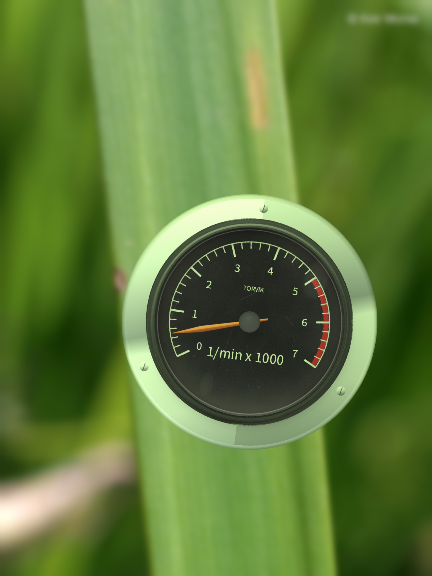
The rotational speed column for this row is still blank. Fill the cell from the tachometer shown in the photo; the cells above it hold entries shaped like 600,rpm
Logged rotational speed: 500,rpm
